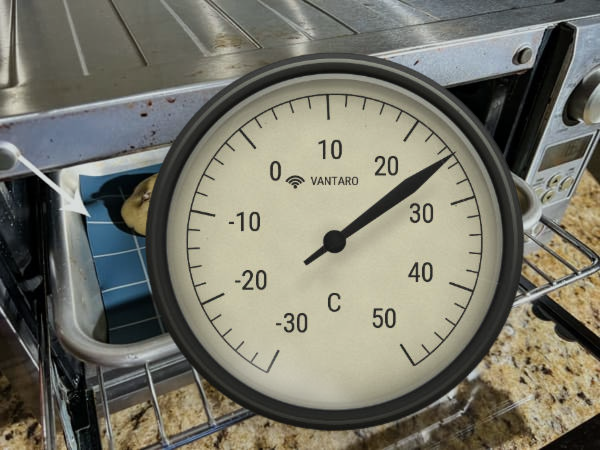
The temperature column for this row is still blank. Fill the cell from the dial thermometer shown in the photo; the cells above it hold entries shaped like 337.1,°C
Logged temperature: 25,°C
